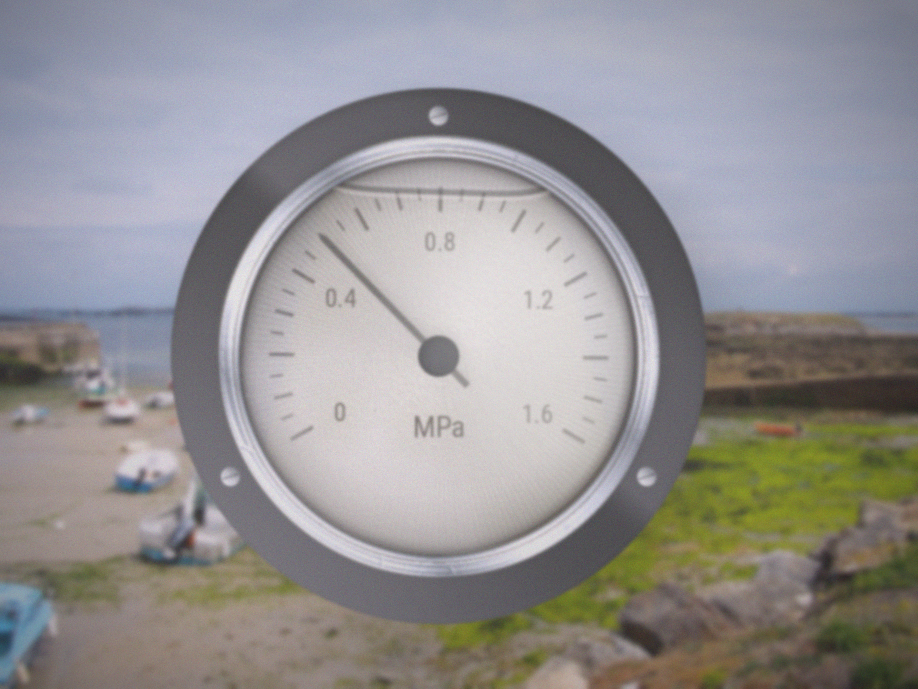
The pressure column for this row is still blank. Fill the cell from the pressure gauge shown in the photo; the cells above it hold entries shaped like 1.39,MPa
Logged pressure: 0.5,MPa
